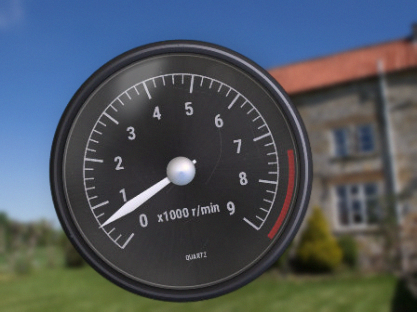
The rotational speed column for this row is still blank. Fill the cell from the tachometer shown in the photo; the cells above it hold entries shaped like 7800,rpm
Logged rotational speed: 600,rpm
